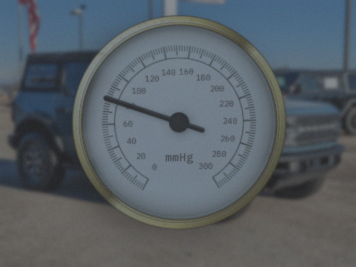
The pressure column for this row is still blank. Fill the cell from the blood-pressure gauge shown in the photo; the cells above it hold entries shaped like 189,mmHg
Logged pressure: 80,mmHg
